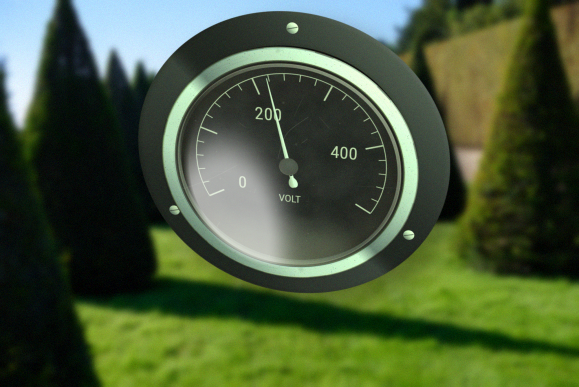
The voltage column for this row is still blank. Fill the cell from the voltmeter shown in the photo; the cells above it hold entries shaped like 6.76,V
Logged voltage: 220,V
